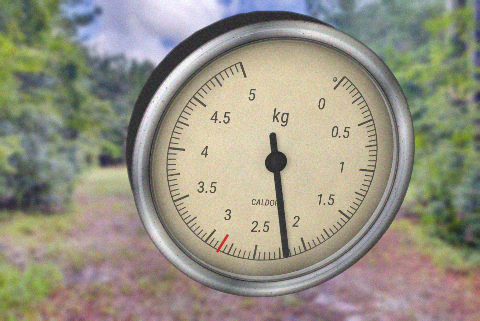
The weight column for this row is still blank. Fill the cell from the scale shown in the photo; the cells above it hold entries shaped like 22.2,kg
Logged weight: 2.2,kg
